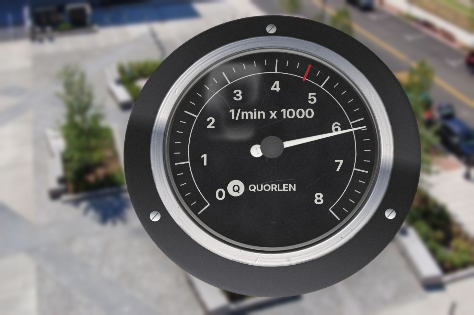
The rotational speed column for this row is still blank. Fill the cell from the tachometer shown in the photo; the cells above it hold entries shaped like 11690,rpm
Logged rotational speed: 6200,rpm
